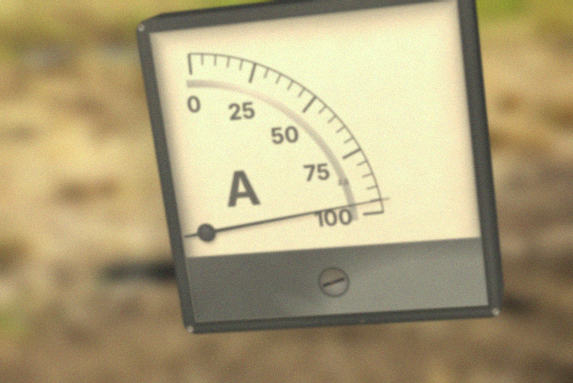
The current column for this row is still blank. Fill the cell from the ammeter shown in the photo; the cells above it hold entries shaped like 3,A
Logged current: 95,A
